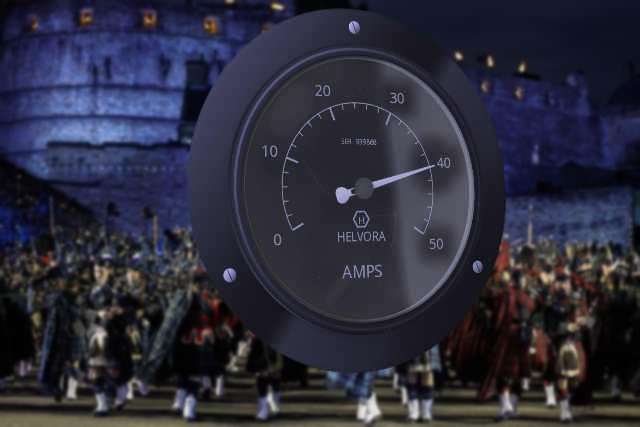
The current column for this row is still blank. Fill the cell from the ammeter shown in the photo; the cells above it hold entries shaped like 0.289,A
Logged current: 40,A
